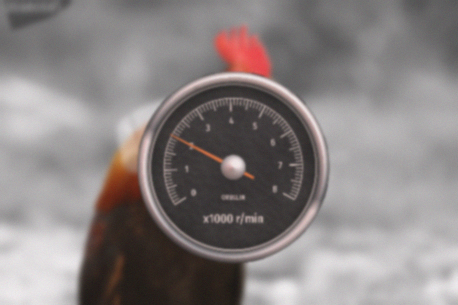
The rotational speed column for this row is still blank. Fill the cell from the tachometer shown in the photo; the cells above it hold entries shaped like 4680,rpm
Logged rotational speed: 2000,rpm
